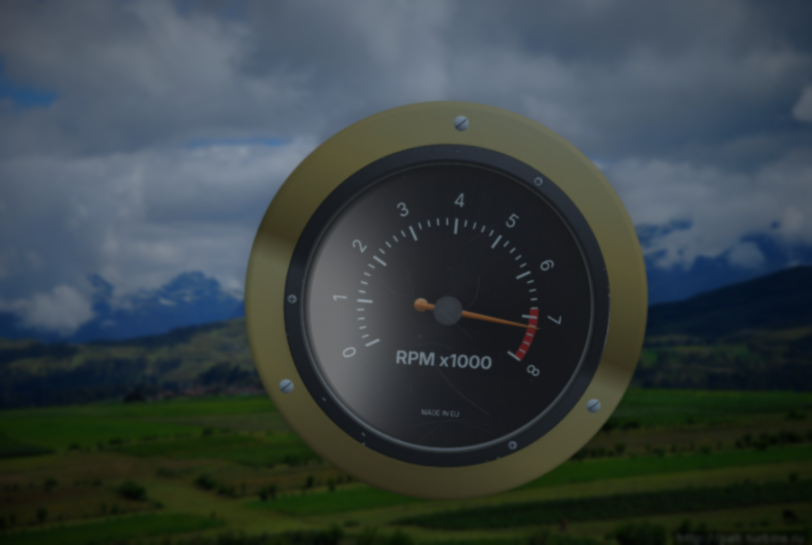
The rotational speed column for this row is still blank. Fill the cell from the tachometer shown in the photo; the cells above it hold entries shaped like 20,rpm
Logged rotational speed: 7200,rpm
